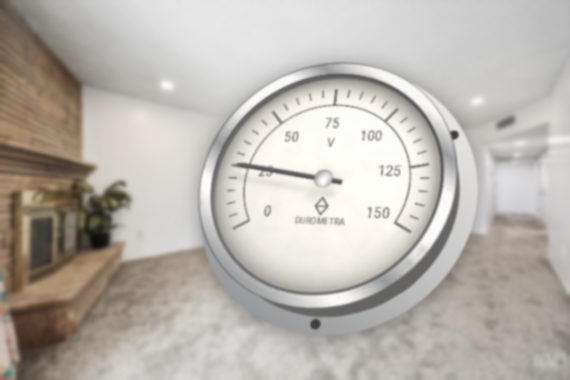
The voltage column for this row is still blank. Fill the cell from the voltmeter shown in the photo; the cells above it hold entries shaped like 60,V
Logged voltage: 25,V
